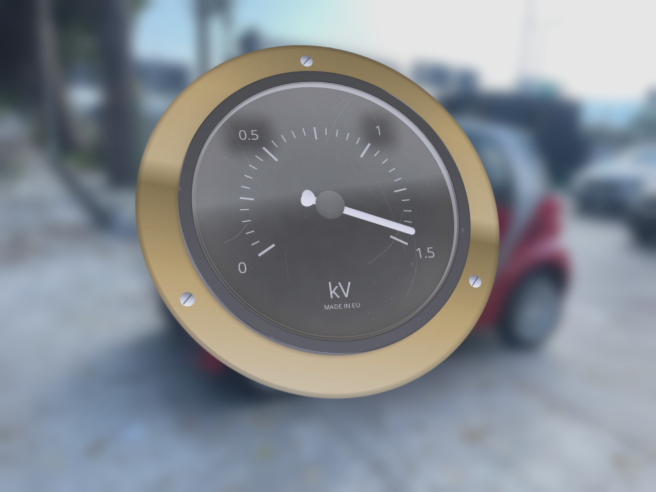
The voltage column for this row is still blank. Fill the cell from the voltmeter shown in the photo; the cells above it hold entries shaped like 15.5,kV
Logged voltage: 1.45,kV
